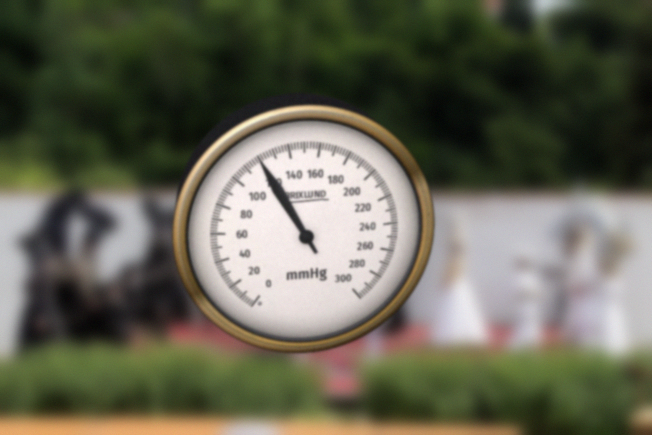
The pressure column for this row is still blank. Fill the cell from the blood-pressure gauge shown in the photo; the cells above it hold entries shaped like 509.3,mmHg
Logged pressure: 120,mmHg
